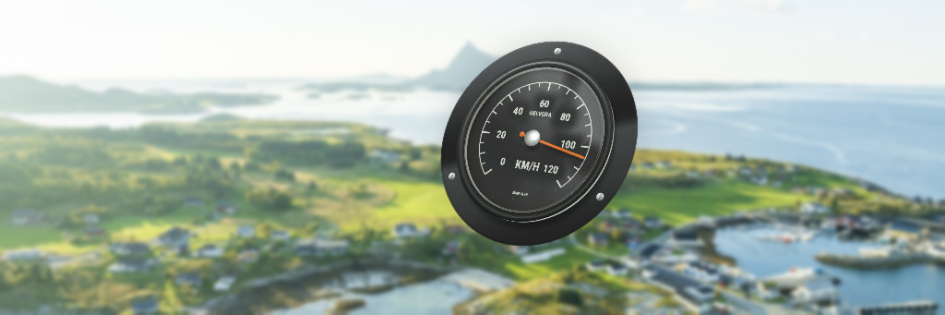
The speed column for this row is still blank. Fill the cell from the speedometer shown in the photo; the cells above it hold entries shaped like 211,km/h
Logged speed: 105,km/h
